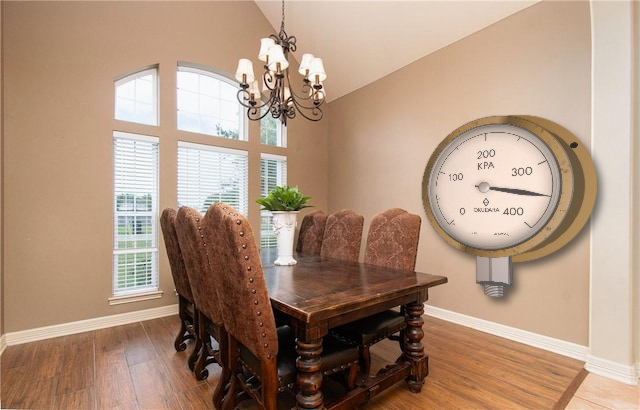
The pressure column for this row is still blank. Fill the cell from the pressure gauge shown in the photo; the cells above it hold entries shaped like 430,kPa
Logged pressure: 350,kPa
